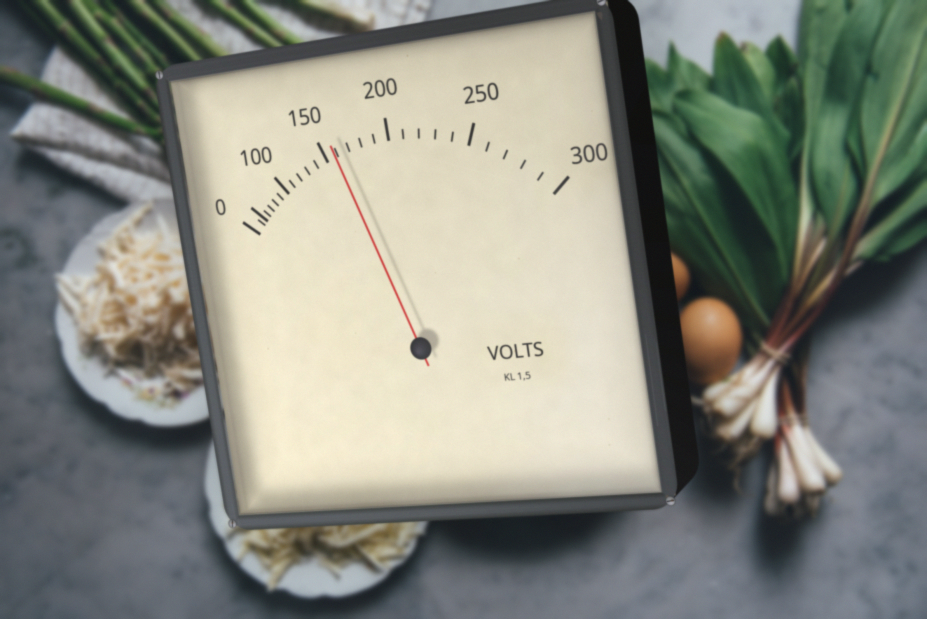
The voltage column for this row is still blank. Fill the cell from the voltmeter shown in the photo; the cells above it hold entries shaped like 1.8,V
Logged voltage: 160,V
